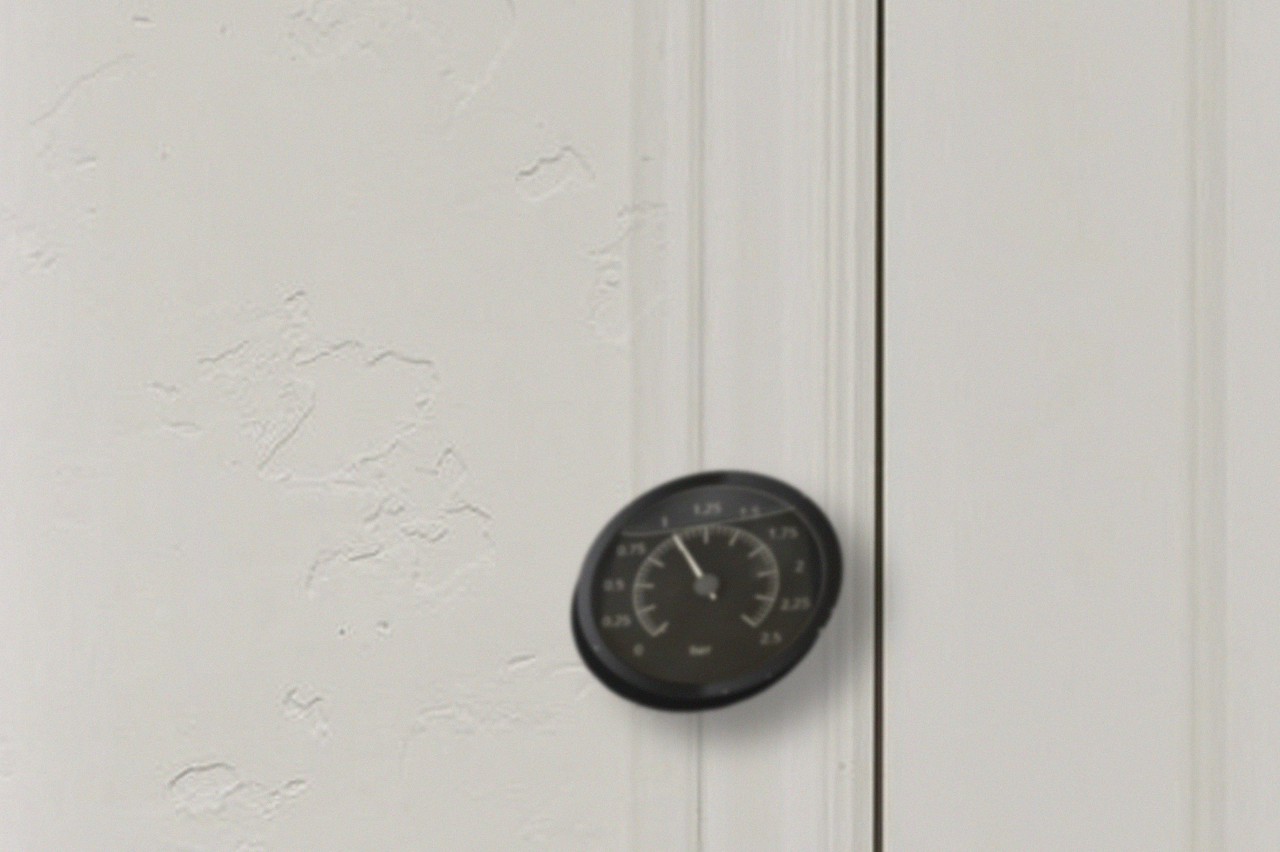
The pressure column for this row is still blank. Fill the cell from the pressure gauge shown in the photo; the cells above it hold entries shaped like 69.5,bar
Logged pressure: 1,bar
